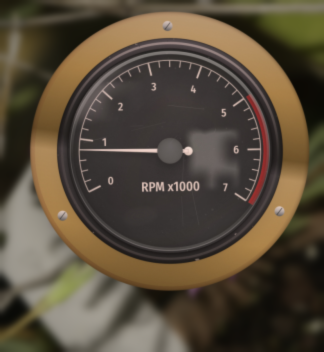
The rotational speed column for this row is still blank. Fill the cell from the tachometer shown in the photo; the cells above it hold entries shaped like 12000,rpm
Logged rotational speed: 800,rpm
